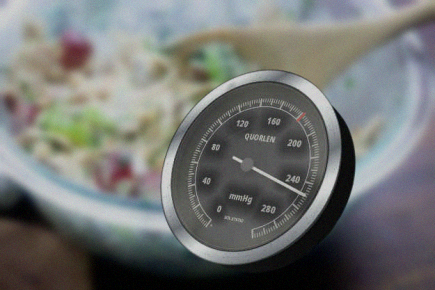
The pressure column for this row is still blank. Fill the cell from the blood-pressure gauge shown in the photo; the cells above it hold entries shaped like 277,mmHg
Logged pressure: 250,mmHg
